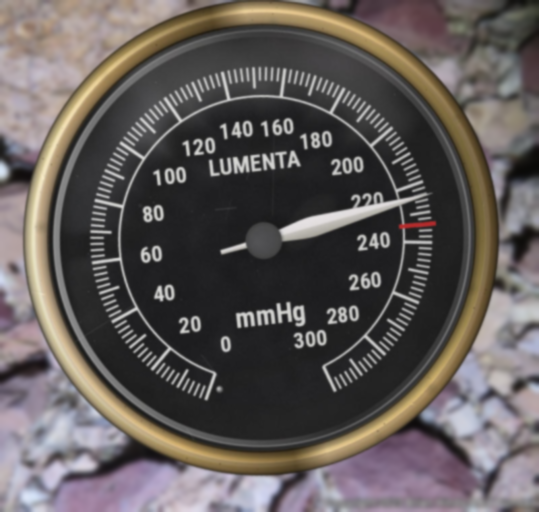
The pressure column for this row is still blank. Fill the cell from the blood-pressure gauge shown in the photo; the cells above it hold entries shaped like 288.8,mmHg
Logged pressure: 224,mmHg
